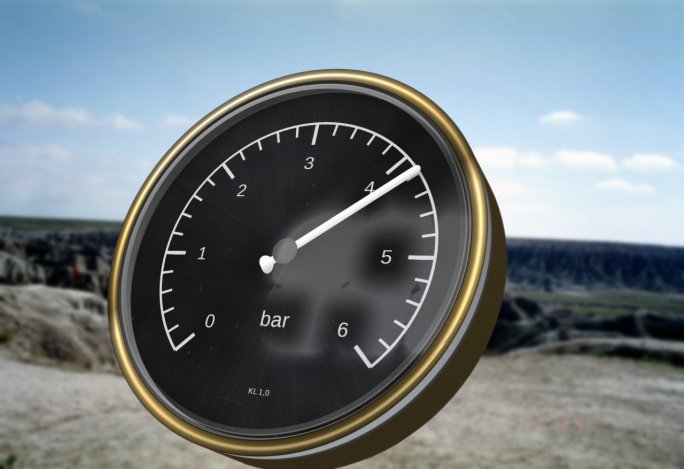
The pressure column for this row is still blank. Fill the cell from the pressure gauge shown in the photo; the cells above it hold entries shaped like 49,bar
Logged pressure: 4.2,bar
